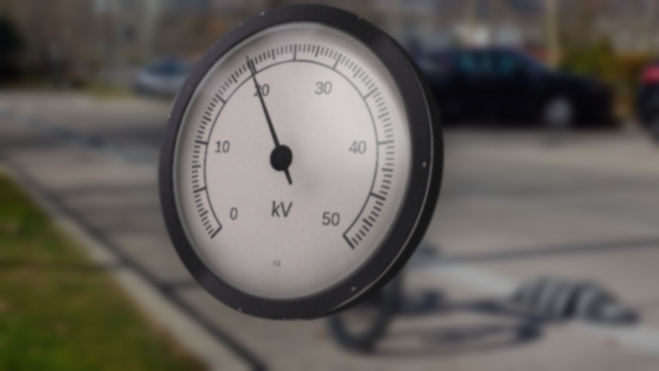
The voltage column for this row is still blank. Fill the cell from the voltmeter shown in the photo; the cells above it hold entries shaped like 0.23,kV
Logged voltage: 20,kV
